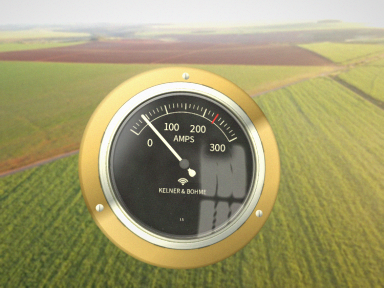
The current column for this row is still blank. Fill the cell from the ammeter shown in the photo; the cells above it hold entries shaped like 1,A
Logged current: 40,A
